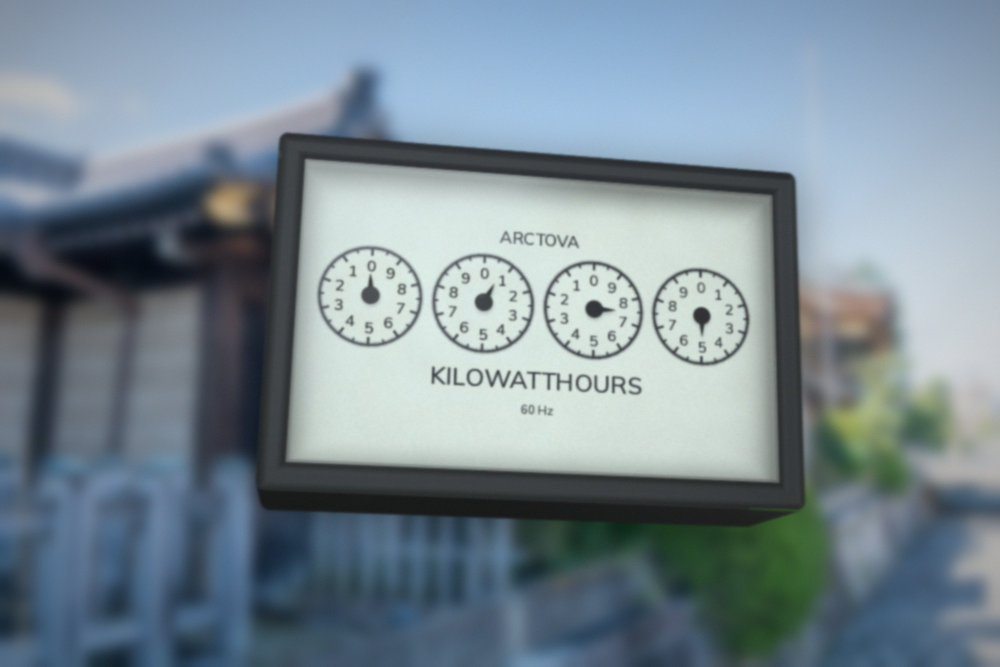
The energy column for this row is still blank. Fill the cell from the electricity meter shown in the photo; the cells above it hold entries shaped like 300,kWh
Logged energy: 75,kWh
